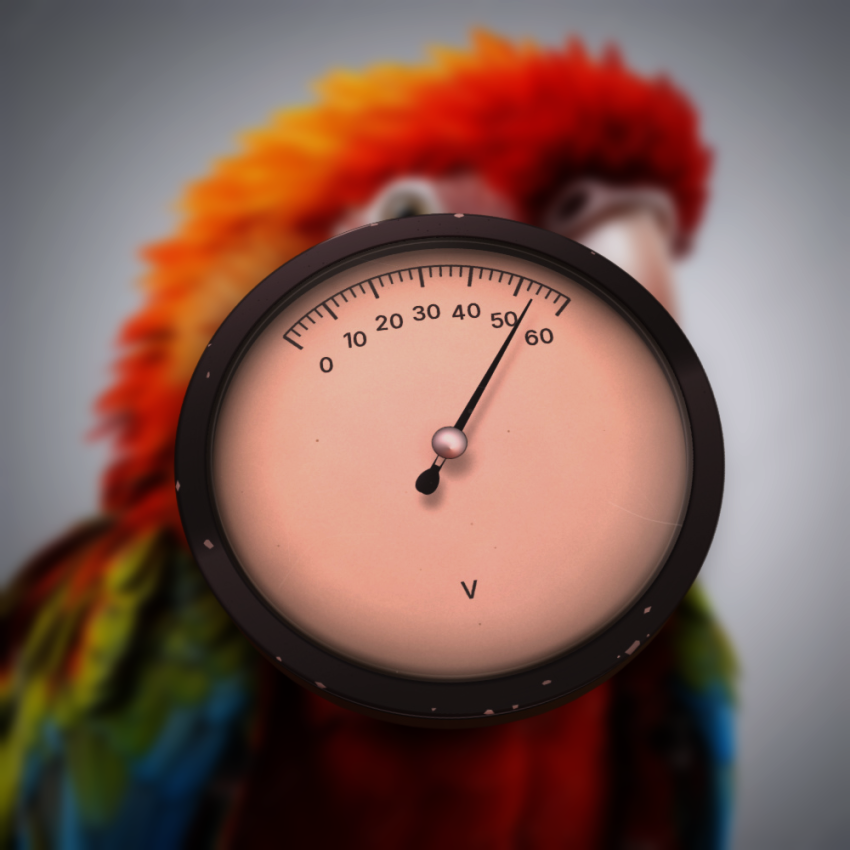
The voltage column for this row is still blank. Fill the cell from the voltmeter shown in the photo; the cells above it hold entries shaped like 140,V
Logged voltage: 54,V
